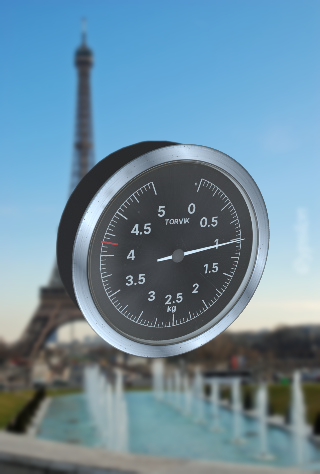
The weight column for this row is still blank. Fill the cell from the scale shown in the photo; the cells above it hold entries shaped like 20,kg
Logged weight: 1,kg
